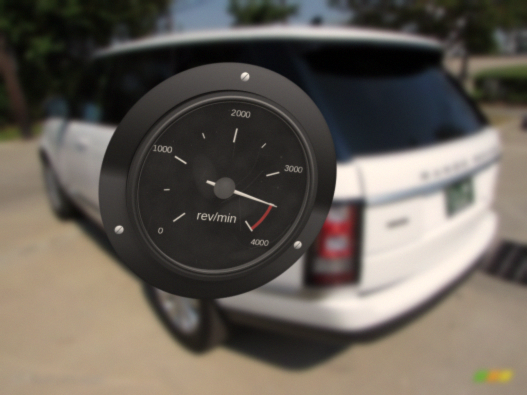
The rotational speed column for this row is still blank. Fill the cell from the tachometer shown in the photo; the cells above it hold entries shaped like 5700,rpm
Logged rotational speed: 3500,rpm
